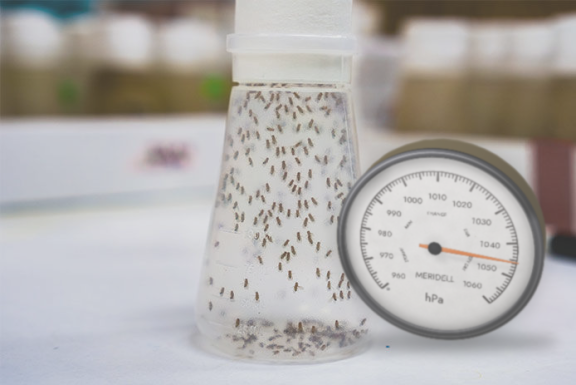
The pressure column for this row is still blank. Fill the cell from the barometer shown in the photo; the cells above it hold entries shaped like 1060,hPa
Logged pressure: 1045,hPa
